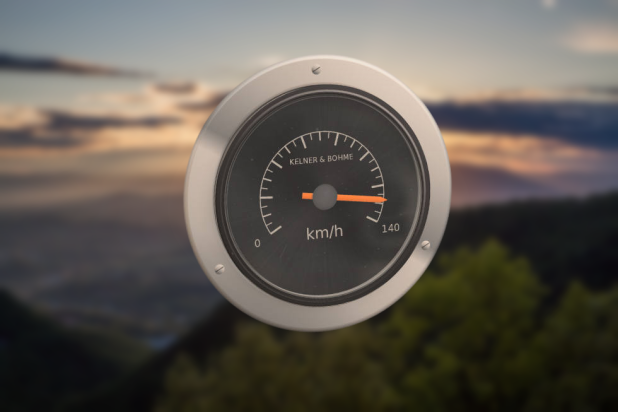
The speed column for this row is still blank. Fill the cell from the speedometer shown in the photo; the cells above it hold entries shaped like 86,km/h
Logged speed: 127.5,km/h
